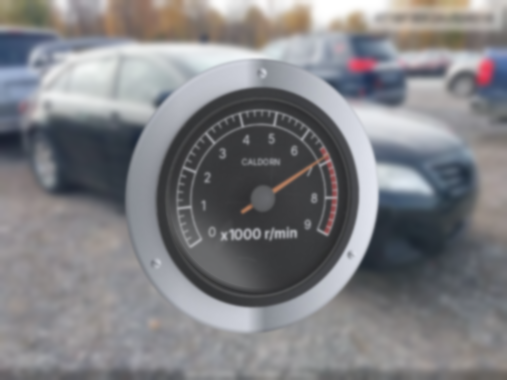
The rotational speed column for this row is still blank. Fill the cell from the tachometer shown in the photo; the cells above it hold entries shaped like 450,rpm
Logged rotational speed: 6800,rpm
